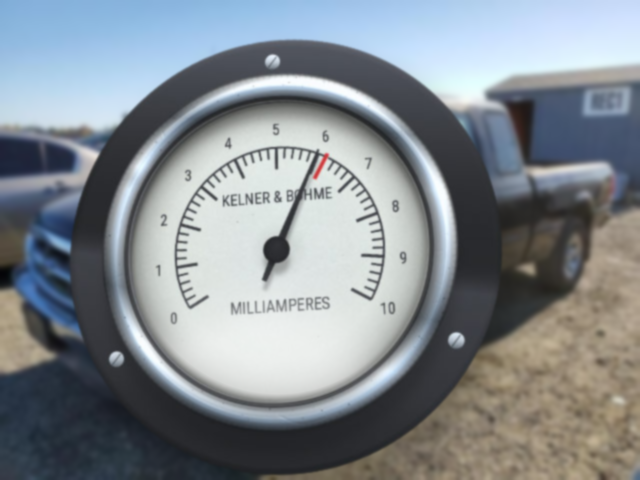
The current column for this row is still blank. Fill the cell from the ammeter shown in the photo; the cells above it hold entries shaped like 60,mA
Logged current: 6,mA
